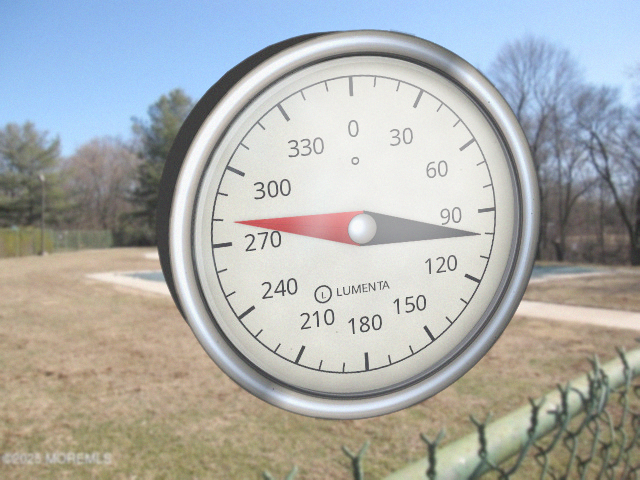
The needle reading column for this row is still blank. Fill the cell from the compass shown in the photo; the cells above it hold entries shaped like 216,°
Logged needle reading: 280,°
